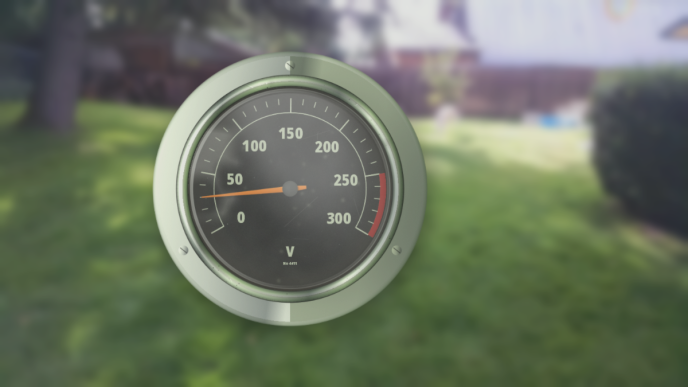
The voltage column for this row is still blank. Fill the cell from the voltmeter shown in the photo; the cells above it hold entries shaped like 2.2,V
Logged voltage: 30,V
